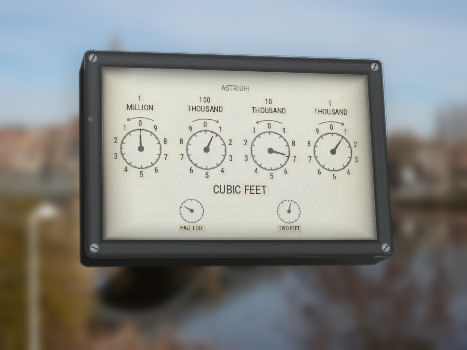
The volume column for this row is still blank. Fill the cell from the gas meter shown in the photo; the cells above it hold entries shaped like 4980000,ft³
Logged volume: 7100,ft³
